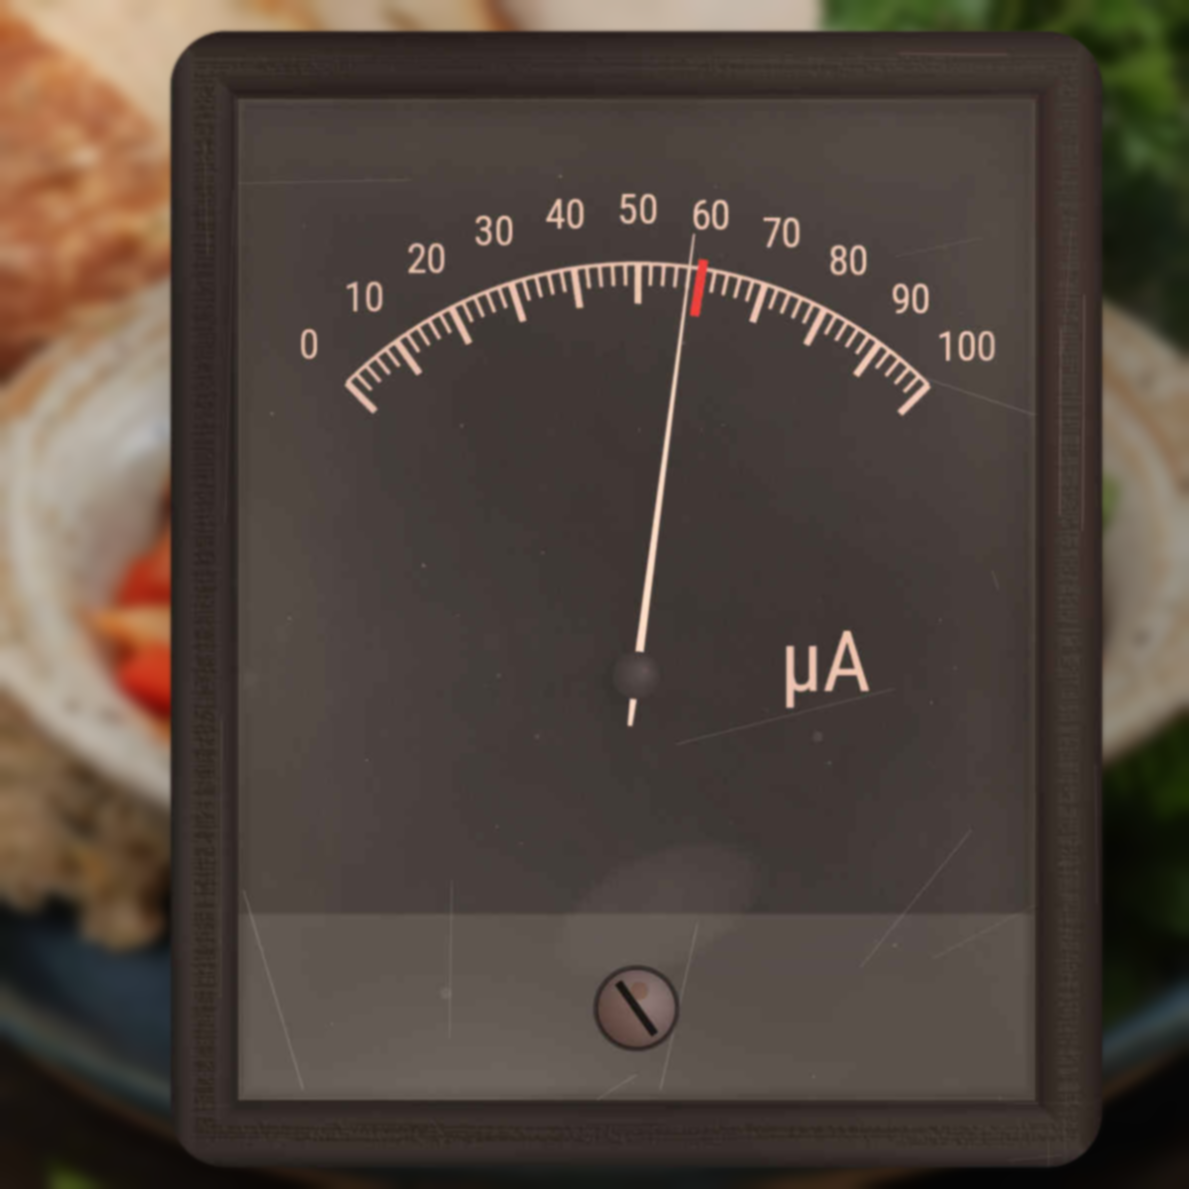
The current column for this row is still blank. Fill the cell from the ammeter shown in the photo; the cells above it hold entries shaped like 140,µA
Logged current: 58,µA
